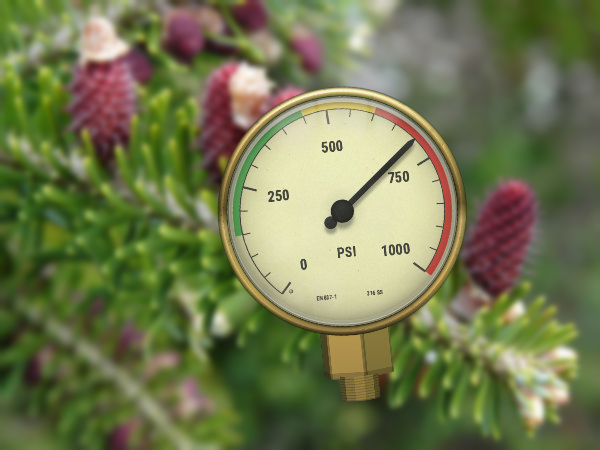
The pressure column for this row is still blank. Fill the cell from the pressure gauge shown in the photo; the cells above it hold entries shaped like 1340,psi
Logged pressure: 700,psi
